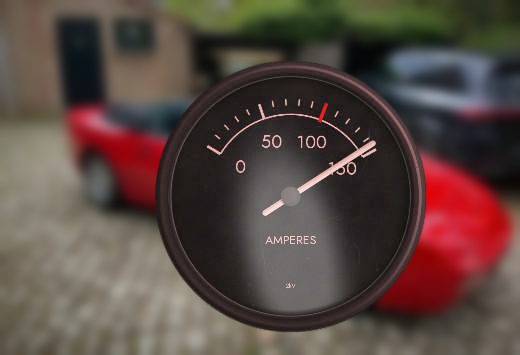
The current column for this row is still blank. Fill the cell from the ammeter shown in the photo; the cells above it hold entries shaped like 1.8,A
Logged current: 145,A
